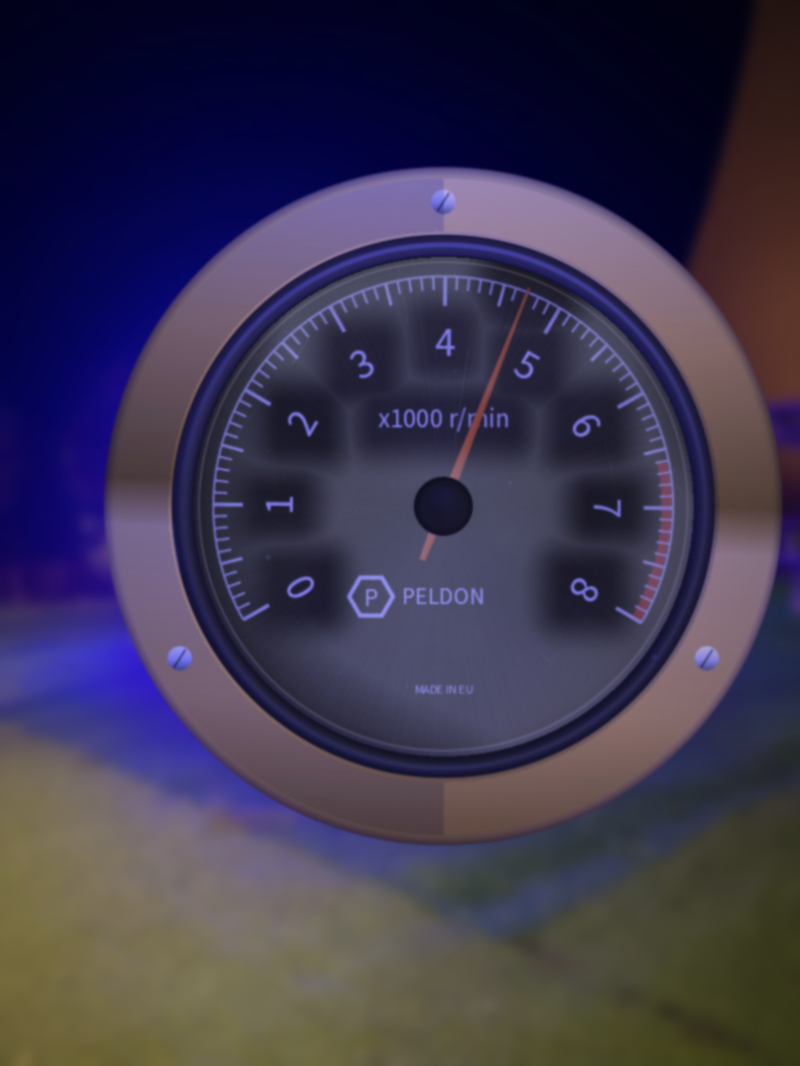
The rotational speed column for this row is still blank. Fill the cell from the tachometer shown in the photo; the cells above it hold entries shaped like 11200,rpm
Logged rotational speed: 4700,rpm
